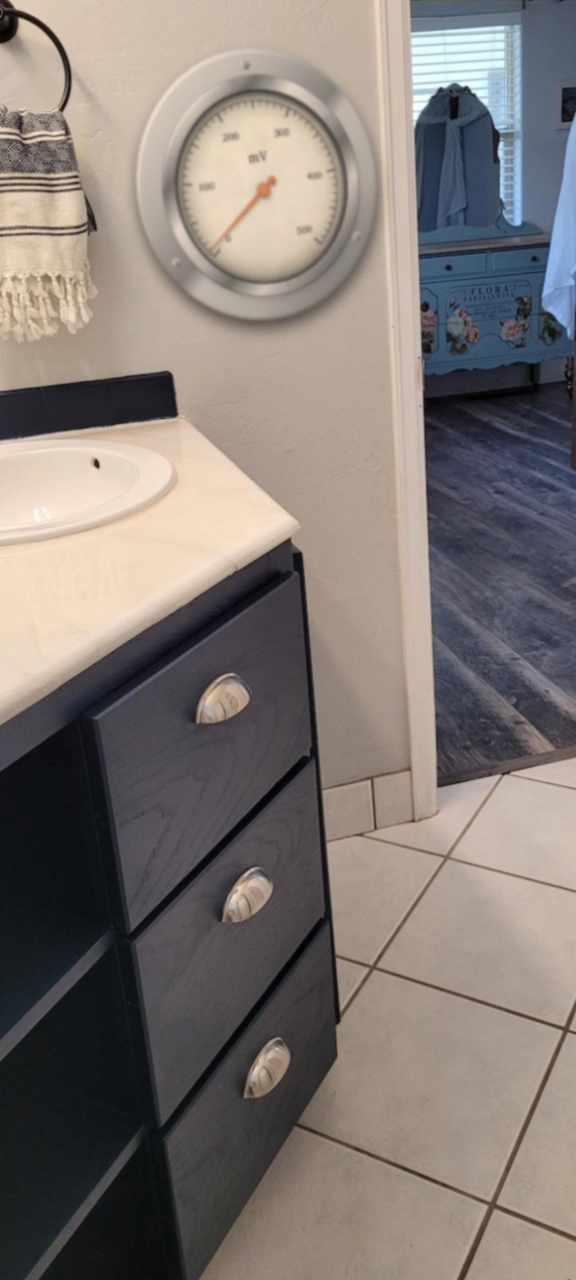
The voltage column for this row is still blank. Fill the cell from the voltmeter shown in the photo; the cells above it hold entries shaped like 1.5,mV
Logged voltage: 10,mV
